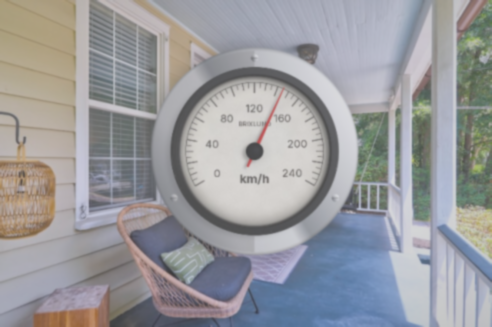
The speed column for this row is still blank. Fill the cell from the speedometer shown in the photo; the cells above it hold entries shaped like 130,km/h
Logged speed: 145,km/h
